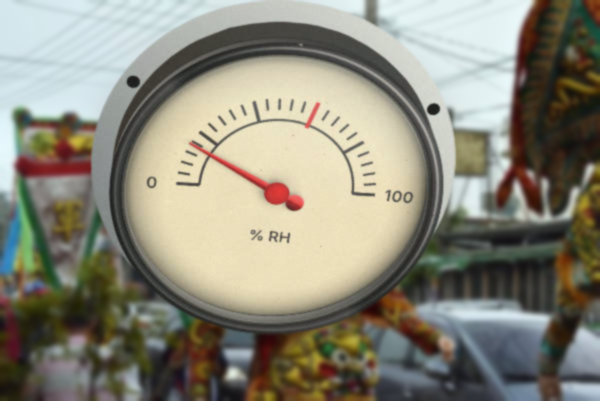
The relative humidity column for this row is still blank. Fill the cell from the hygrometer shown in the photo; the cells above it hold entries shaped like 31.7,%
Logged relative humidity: 16,%
